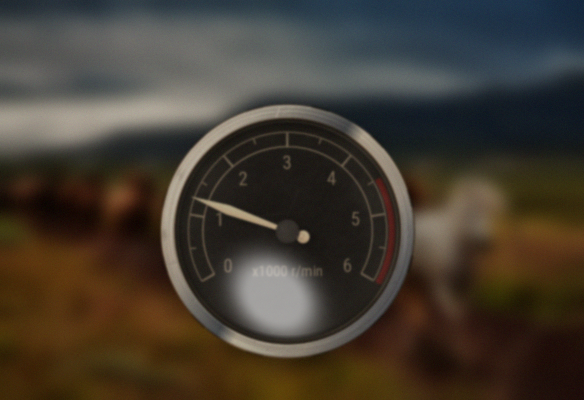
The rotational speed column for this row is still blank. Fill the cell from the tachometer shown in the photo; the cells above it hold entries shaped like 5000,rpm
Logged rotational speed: 1250,rpm
